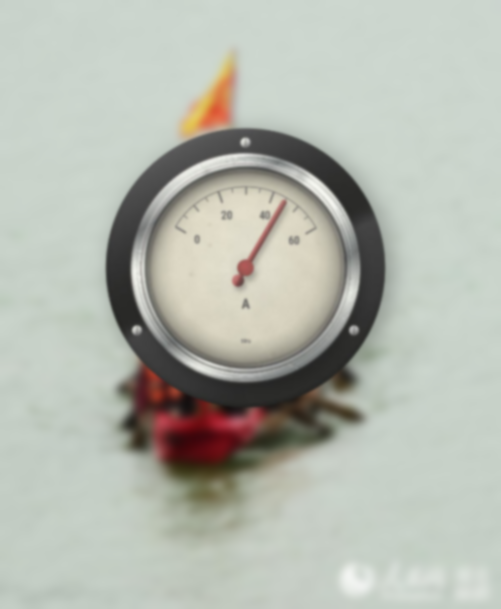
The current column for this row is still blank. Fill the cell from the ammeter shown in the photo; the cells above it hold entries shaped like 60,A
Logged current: 45,A
